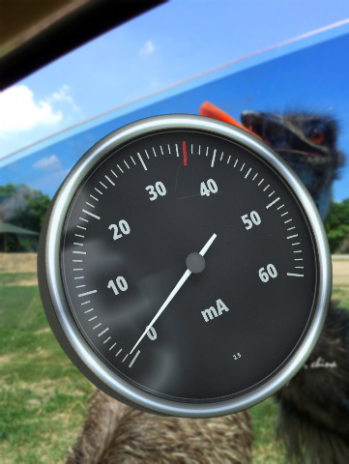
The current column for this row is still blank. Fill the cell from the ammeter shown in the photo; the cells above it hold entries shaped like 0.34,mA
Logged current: 1,mA
